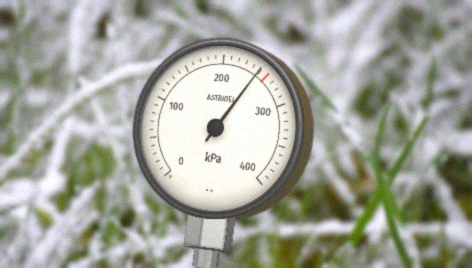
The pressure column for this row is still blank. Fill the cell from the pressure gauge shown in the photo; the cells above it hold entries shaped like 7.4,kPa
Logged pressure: 250,kPa
